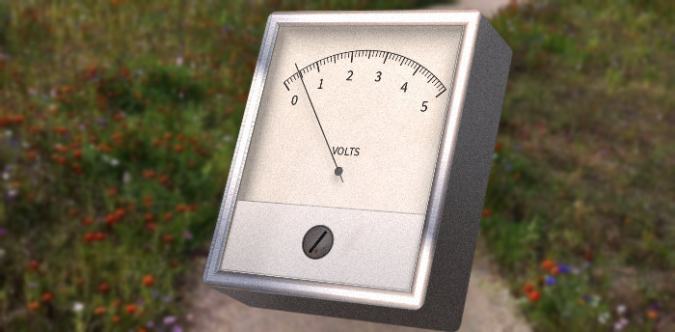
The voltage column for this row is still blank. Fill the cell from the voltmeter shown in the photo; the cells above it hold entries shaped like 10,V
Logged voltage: 0.5,V
